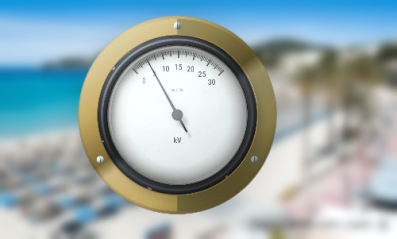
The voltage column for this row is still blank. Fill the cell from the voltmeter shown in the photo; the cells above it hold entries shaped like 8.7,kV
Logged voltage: 5,kV
